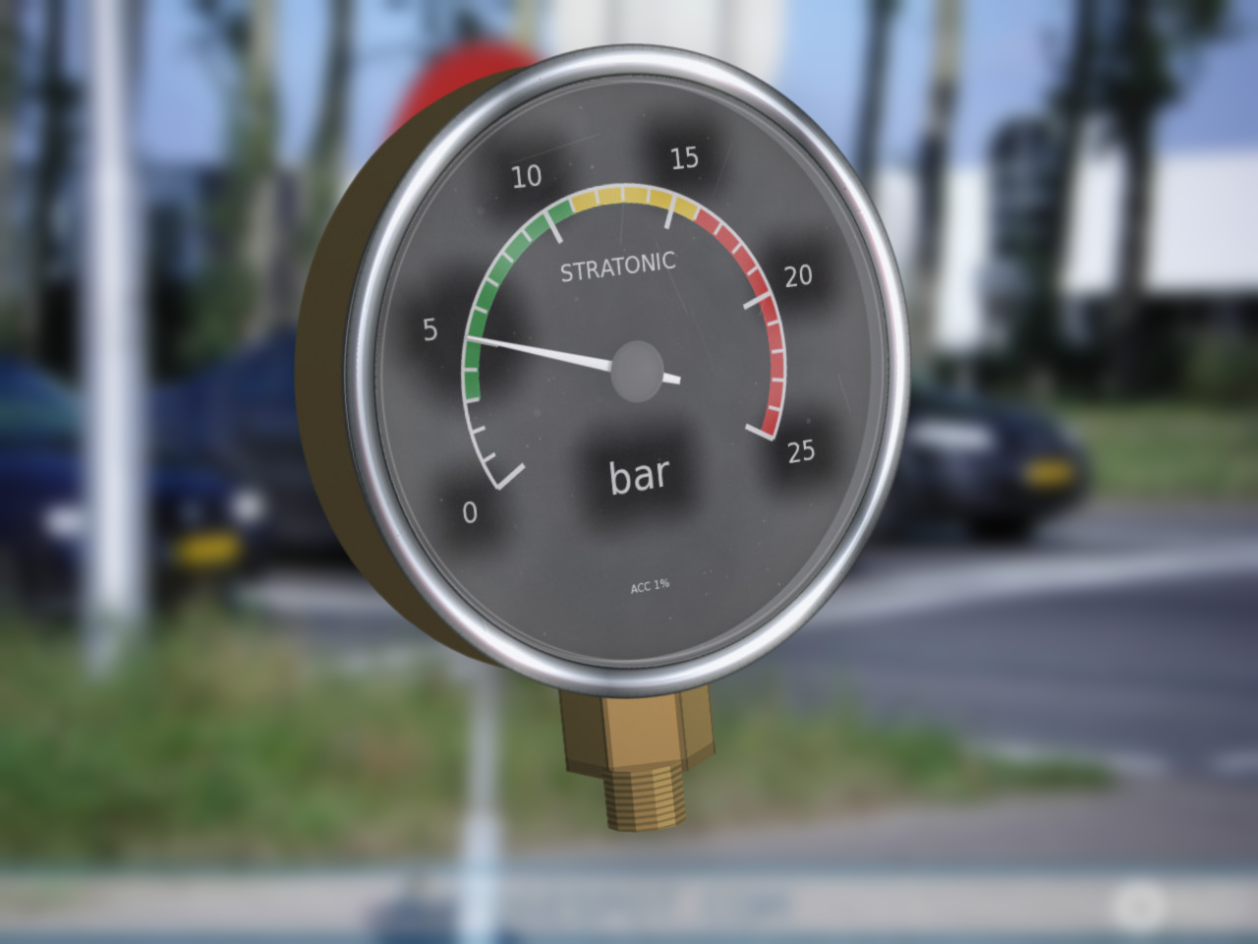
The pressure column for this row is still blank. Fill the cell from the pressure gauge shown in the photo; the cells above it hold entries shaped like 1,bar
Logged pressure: 5,bar
